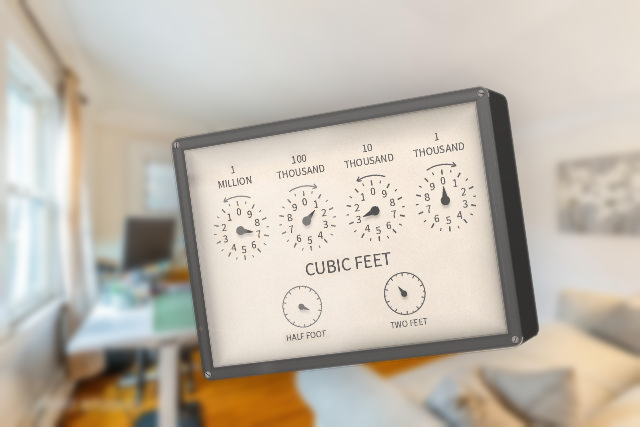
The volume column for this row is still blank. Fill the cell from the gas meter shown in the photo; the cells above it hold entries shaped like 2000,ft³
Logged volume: 713000,ft³
